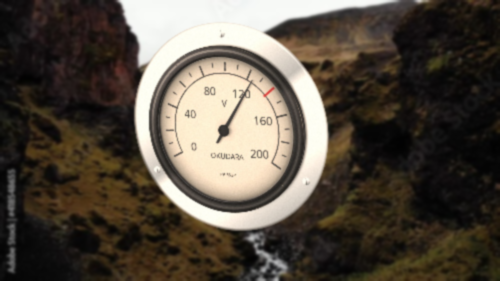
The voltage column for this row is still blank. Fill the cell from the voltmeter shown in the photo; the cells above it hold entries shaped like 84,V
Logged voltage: 125,V
